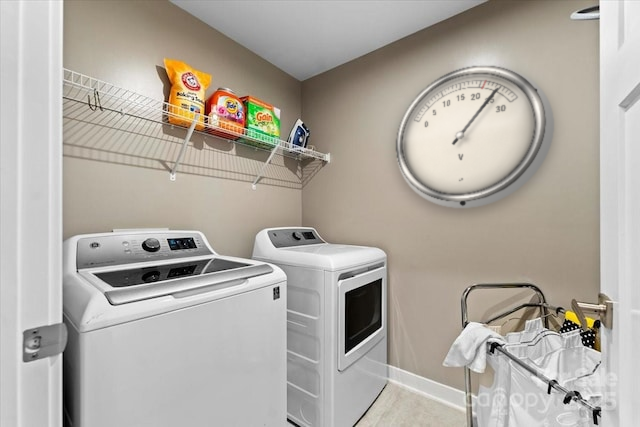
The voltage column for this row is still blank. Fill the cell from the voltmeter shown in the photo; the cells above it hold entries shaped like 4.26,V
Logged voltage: 25,V
